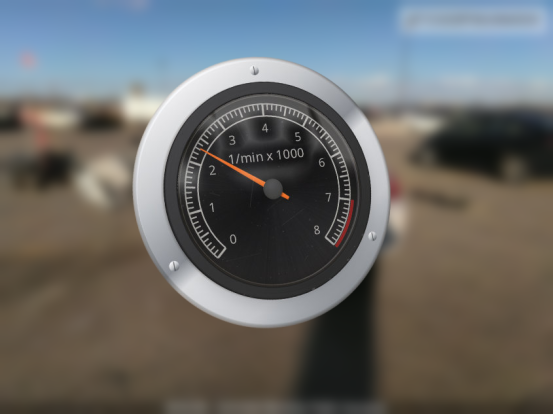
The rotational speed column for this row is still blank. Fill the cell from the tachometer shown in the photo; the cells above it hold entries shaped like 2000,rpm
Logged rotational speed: 2300,rpm
